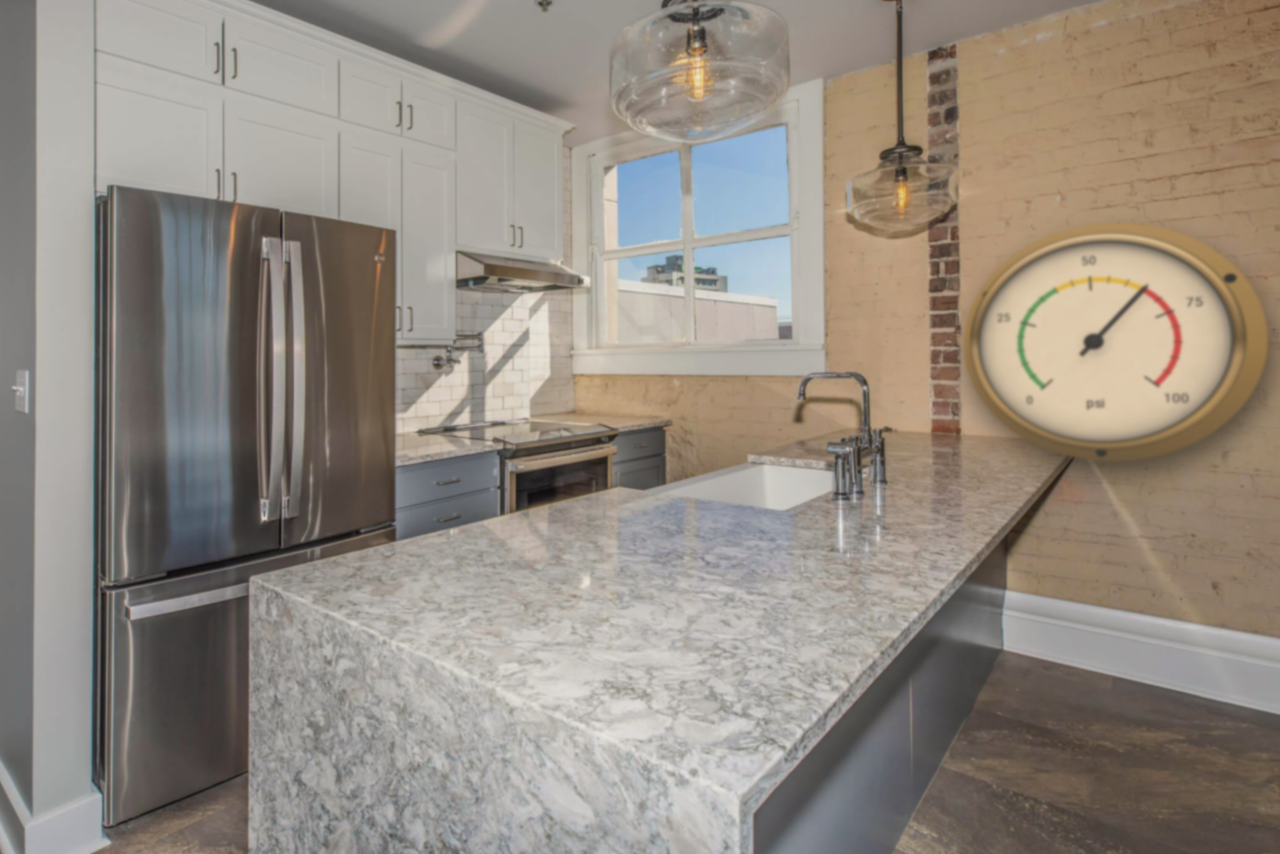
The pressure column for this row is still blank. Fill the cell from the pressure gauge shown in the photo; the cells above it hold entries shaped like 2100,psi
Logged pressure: 65,psi
